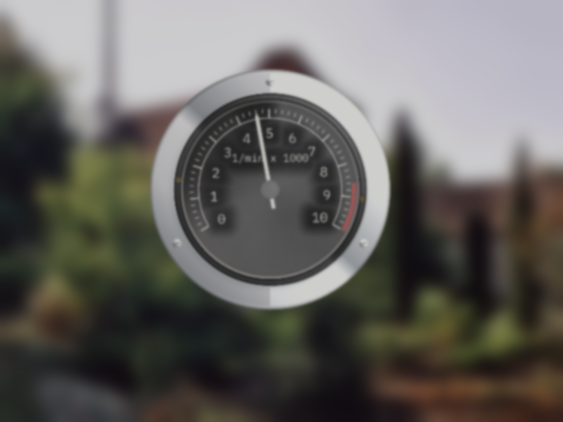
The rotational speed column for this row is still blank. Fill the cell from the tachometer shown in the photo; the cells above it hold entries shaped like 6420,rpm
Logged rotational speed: 4600,rpm
